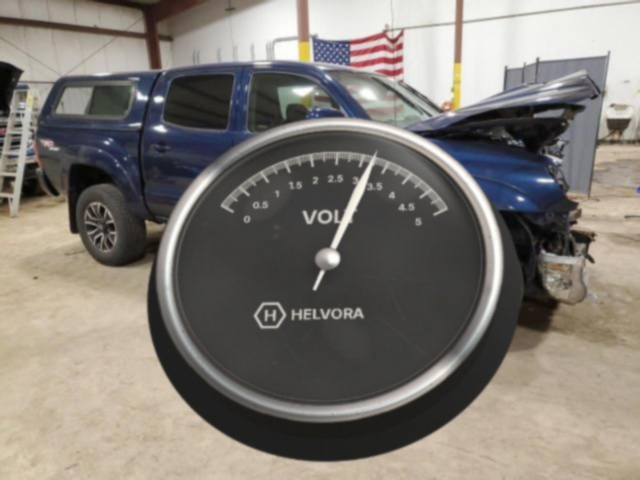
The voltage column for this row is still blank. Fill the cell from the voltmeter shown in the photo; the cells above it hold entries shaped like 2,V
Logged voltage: 3.25,V
